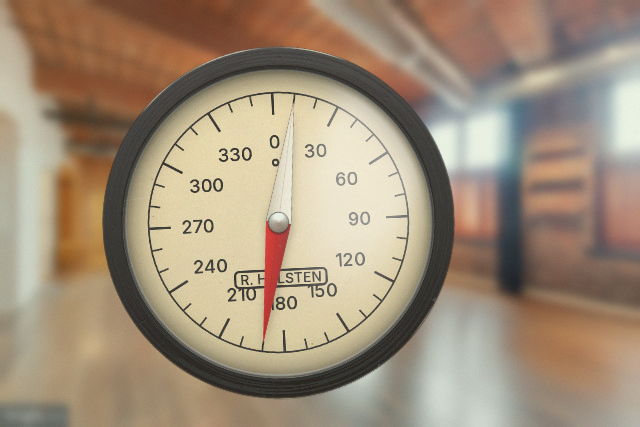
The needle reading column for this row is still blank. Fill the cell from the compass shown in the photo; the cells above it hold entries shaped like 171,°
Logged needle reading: 190,°
